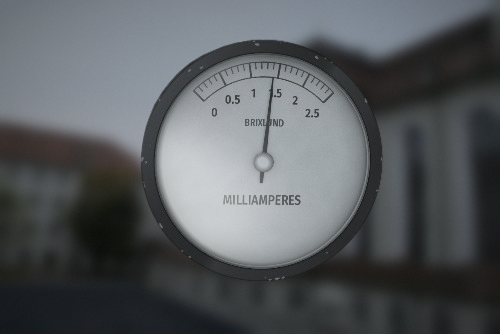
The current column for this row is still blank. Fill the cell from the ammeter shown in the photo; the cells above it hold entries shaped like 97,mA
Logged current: 1.4,mA
